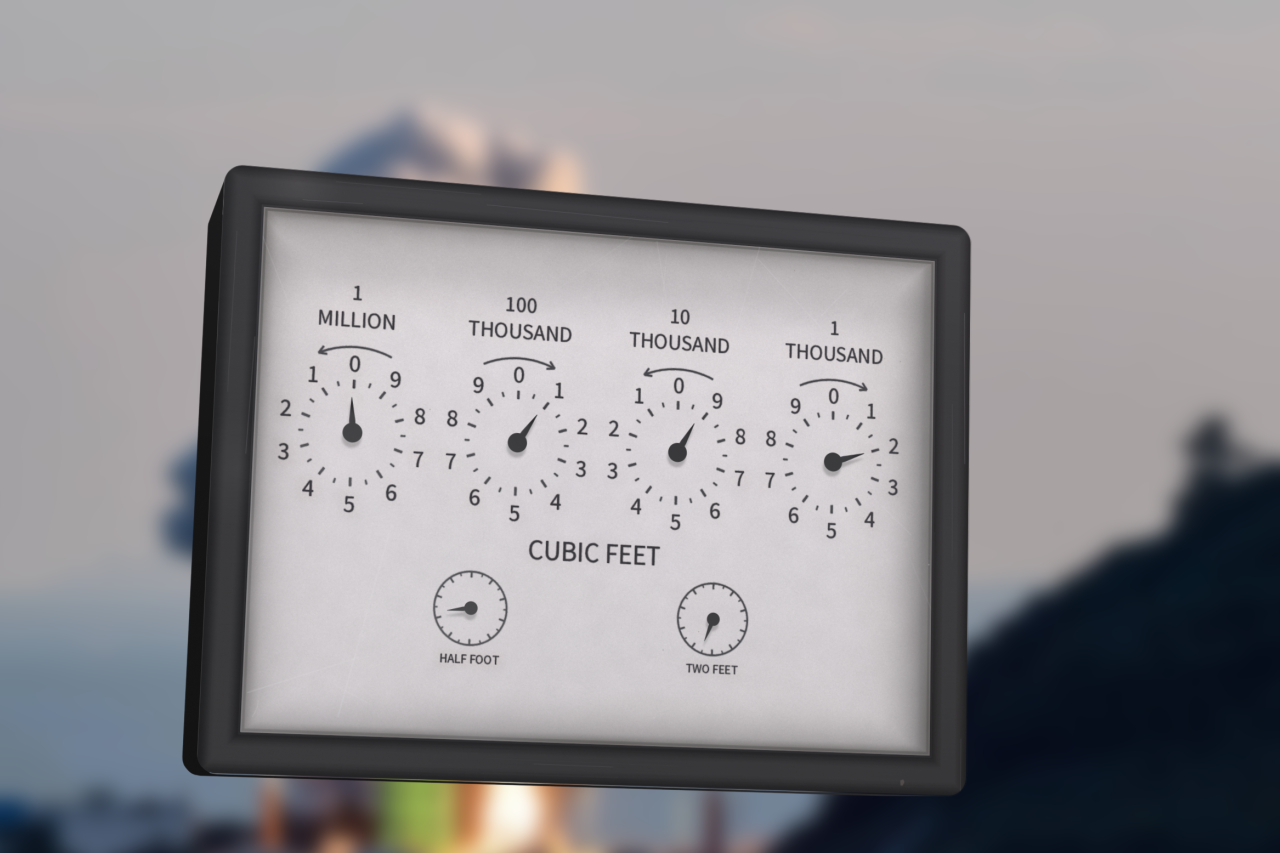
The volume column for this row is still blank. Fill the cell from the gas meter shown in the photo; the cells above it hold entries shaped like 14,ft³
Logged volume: 9200,ft³
